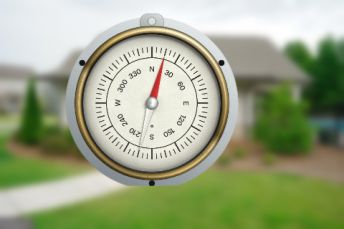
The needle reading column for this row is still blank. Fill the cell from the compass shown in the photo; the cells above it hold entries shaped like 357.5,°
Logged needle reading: 15,°
